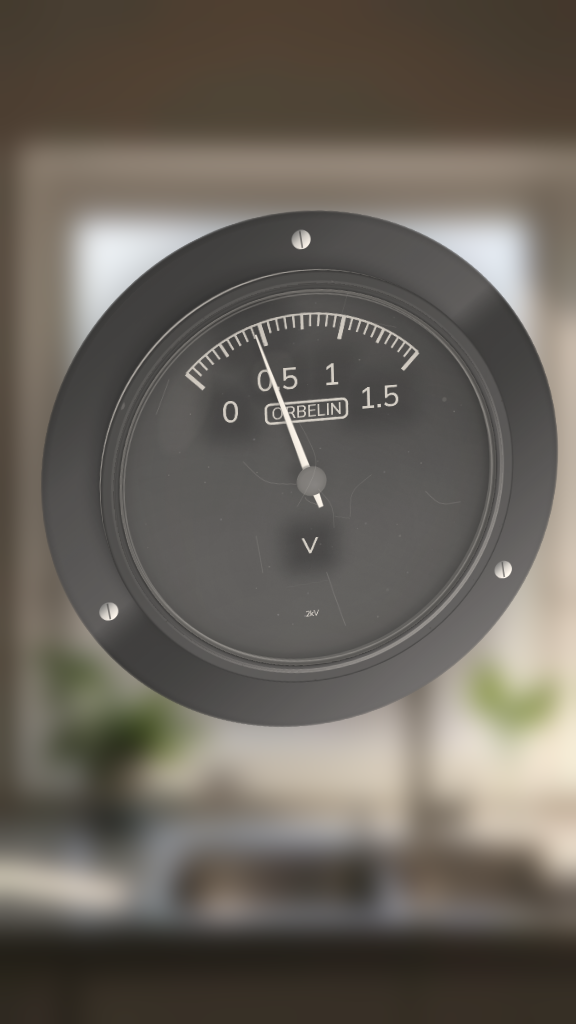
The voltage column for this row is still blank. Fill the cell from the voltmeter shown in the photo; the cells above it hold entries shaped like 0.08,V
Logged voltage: 0.45,V
